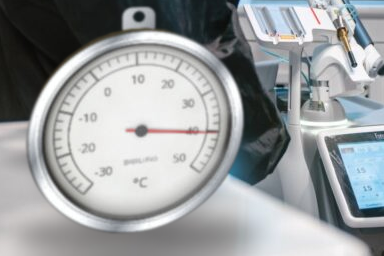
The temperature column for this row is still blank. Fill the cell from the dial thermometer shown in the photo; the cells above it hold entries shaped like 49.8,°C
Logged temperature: 40,°C
